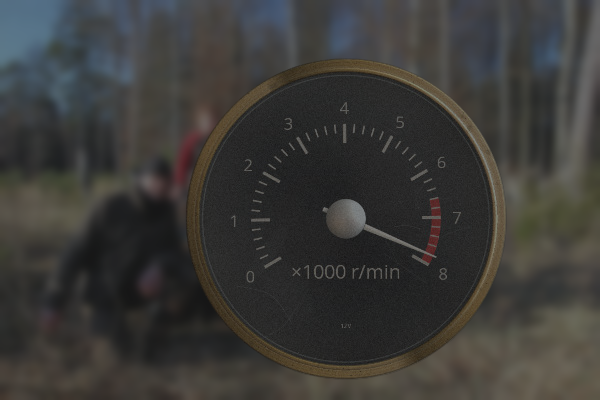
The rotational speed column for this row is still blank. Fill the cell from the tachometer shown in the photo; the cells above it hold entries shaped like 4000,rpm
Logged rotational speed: 7800,rpm
